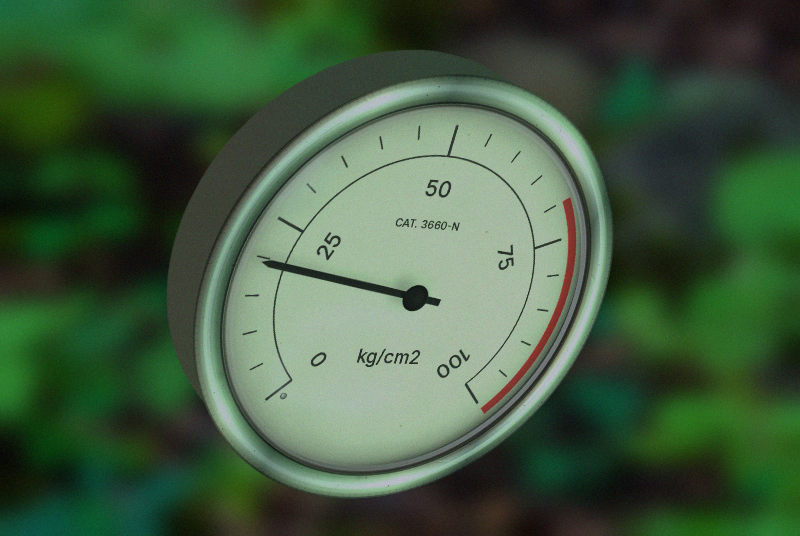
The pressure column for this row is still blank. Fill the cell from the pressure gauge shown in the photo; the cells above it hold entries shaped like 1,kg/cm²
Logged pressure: 20,kg/cm²
